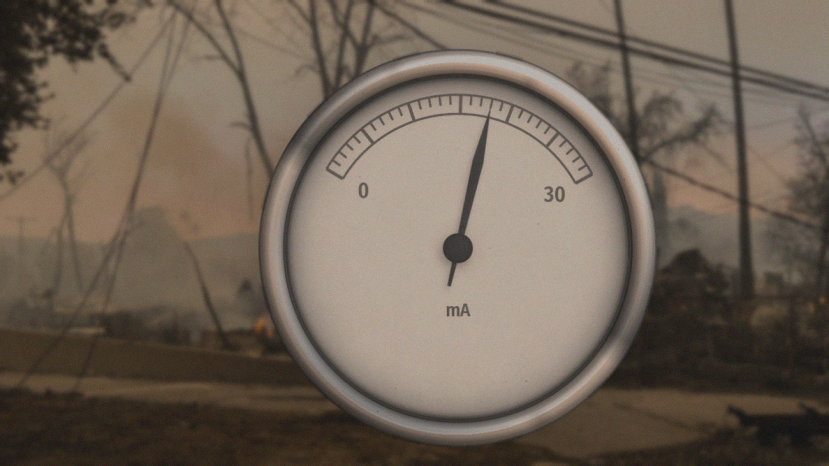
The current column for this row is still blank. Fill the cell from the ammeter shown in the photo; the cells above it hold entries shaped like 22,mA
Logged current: 18,mA
